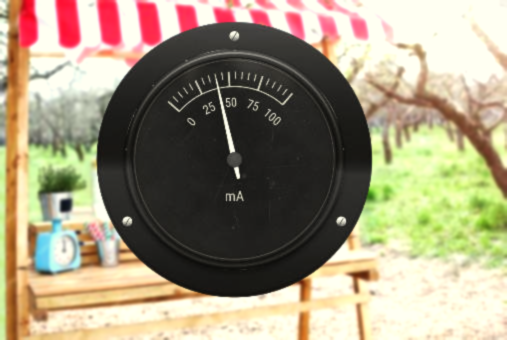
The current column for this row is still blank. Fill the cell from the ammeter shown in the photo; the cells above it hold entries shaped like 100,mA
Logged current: 40,mA
